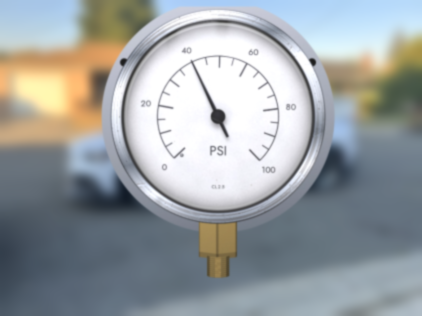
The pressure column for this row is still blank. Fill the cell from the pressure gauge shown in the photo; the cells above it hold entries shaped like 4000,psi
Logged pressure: 40,psi
